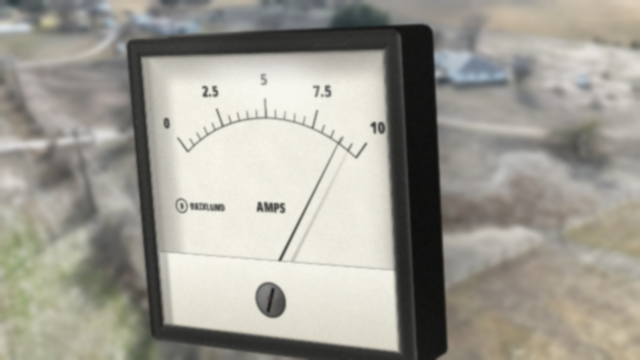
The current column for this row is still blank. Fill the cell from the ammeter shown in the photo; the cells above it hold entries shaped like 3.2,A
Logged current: 9,A
